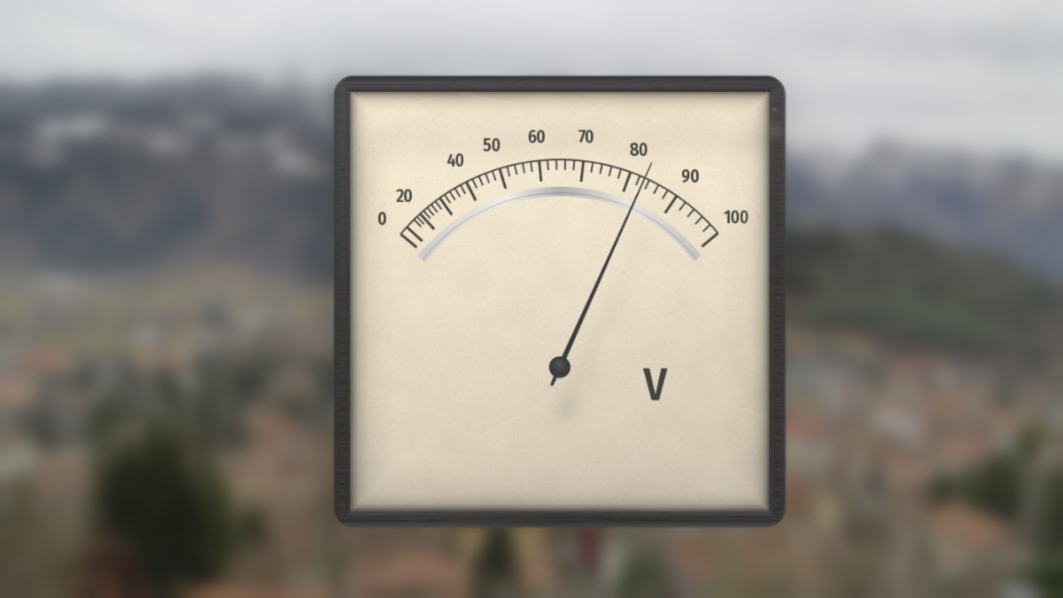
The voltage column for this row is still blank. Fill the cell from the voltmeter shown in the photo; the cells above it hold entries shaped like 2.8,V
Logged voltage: 83,V
